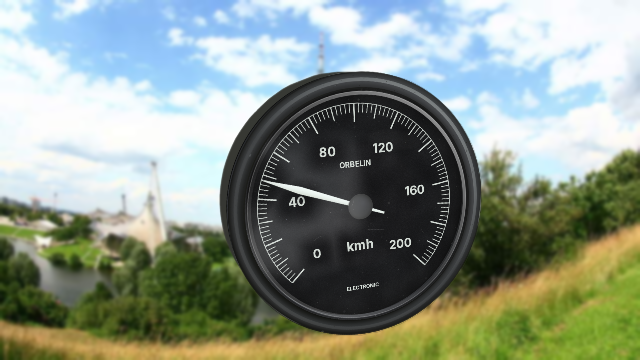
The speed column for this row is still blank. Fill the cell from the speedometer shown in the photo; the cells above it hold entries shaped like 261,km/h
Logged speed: 48,km/h
